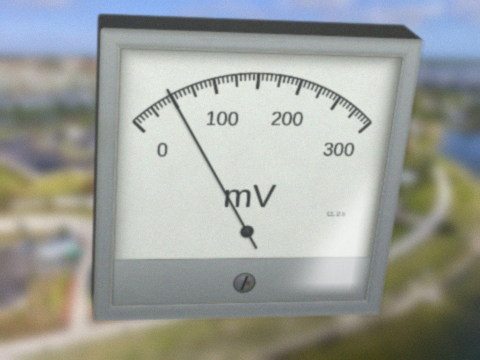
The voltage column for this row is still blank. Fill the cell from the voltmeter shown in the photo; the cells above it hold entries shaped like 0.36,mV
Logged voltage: 50,mV
